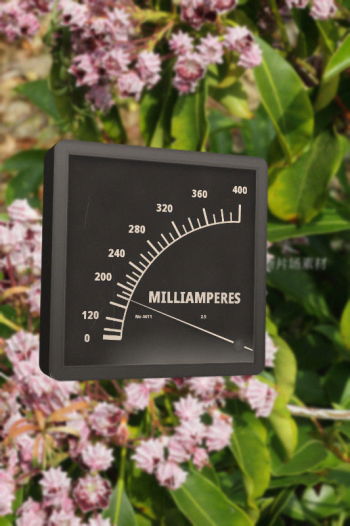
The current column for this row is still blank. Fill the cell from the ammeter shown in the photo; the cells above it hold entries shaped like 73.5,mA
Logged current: 180,mA
